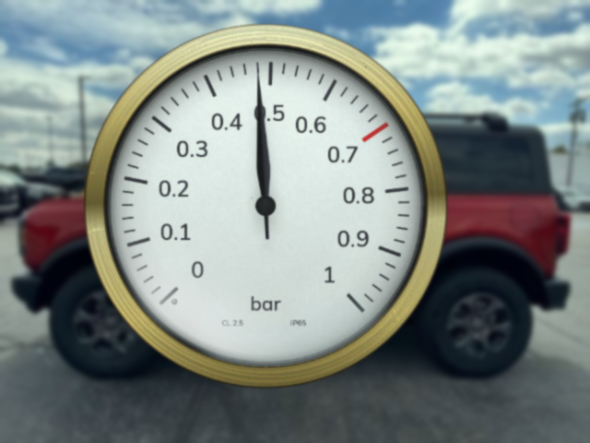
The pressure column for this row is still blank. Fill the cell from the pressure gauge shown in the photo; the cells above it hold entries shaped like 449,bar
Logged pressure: 0.48,bar
